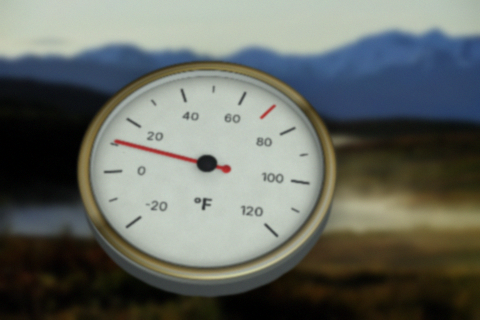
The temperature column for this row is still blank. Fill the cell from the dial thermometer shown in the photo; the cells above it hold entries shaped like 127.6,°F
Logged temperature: 10,°F
